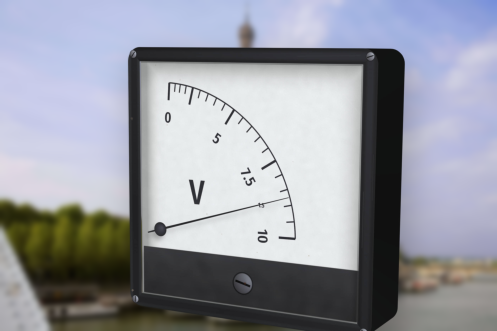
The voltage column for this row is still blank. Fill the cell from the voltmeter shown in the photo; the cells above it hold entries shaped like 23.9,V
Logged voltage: 8.75,V
